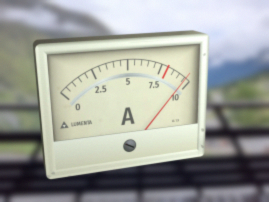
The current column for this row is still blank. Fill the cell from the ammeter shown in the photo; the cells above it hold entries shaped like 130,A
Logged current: 9.5,A
